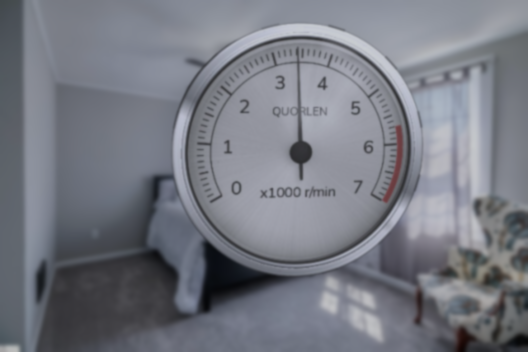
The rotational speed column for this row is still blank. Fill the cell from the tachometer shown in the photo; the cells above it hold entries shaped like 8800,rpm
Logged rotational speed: 3400,rpm
